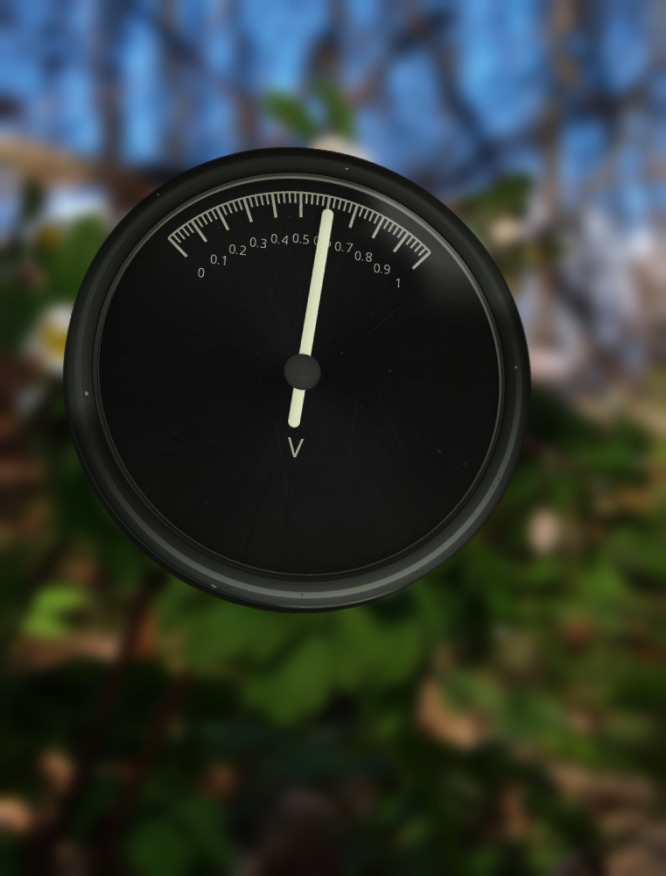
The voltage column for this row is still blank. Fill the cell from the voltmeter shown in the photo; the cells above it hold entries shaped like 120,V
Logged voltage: 0.6,V
